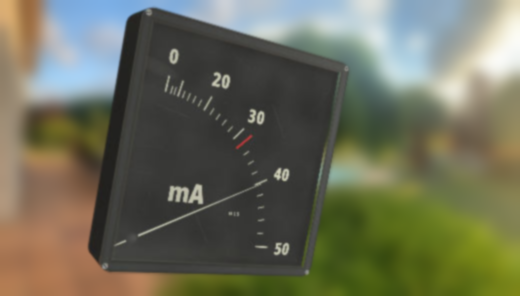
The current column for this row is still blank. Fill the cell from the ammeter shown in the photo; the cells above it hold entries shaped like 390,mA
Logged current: 40,mA
